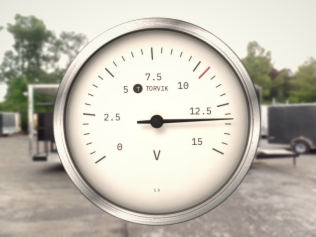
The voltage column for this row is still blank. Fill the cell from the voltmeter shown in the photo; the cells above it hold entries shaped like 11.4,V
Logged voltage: 13.25,V
